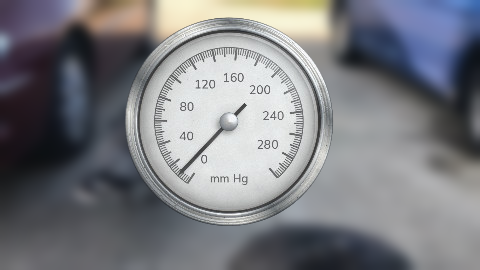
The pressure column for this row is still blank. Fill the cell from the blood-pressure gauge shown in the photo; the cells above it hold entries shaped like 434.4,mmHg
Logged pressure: 10,mmHg
